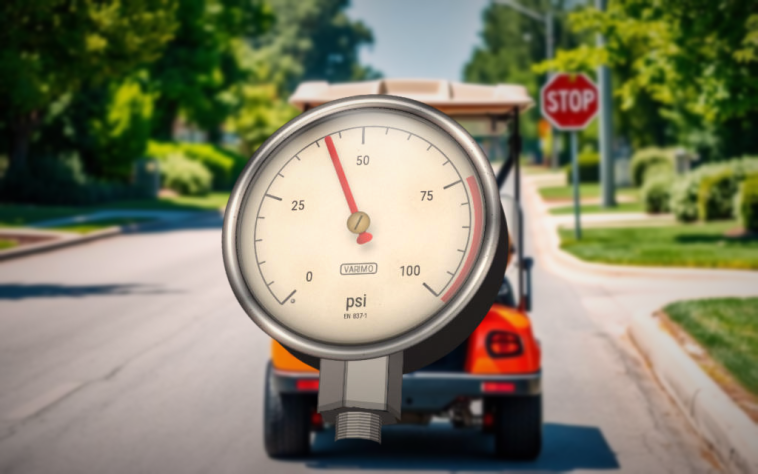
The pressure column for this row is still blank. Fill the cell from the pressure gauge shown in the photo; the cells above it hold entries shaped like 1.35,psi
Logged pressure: 42.5,psi
